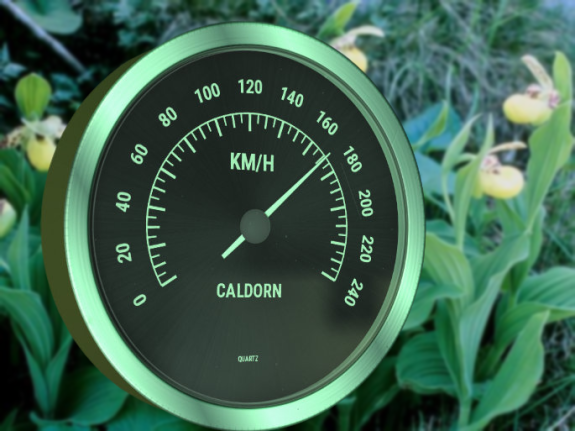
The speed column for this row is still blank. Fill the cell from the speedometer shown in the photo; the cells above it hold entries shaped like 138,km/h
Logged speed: 170,km/h
